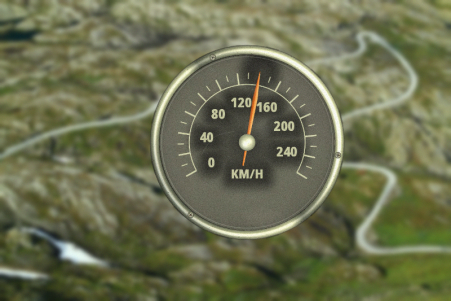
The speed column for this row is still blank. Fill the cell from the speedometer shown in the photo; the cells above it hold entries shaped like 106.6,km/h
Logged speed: 140,km/h
